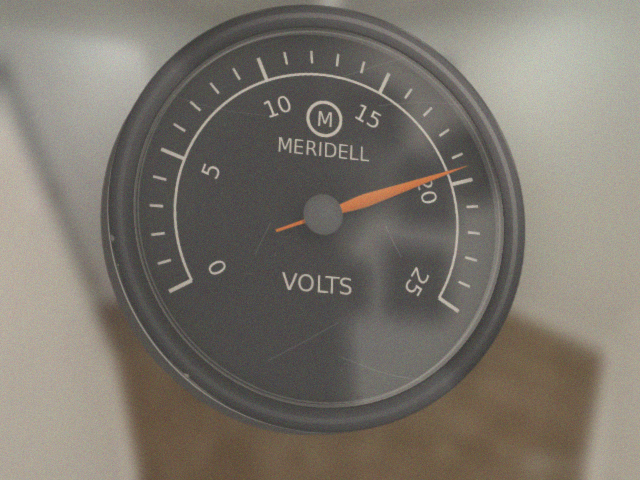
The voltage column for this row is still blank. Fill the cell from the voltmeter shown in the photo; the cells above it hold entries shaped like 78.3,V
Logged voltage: 19.5,V
